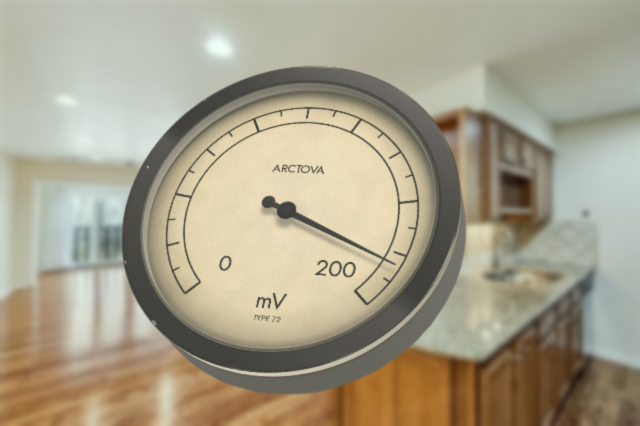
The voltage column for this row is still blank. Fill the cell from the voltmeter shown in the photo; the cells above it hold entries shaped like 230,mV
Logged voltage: 185,mV
